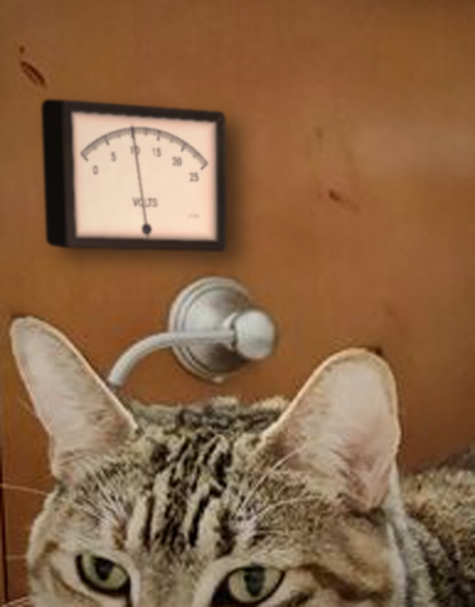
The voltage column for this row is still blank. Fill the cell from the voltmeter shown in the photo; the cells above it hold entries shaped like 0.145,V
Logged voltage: 10,V
